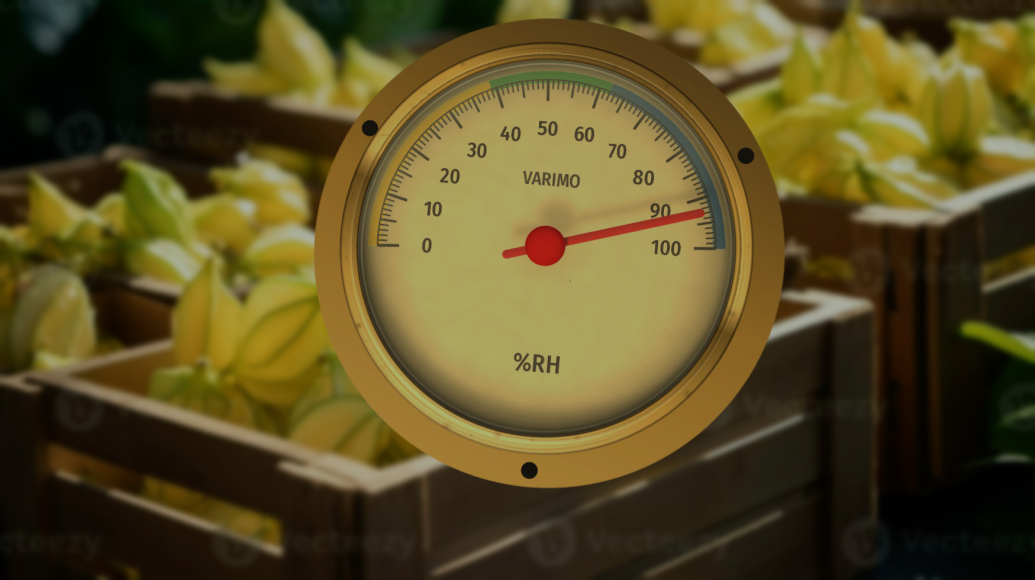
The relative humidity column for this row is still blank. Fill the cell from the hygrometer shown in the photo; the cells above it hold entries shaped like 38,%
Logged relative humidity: 93,%
